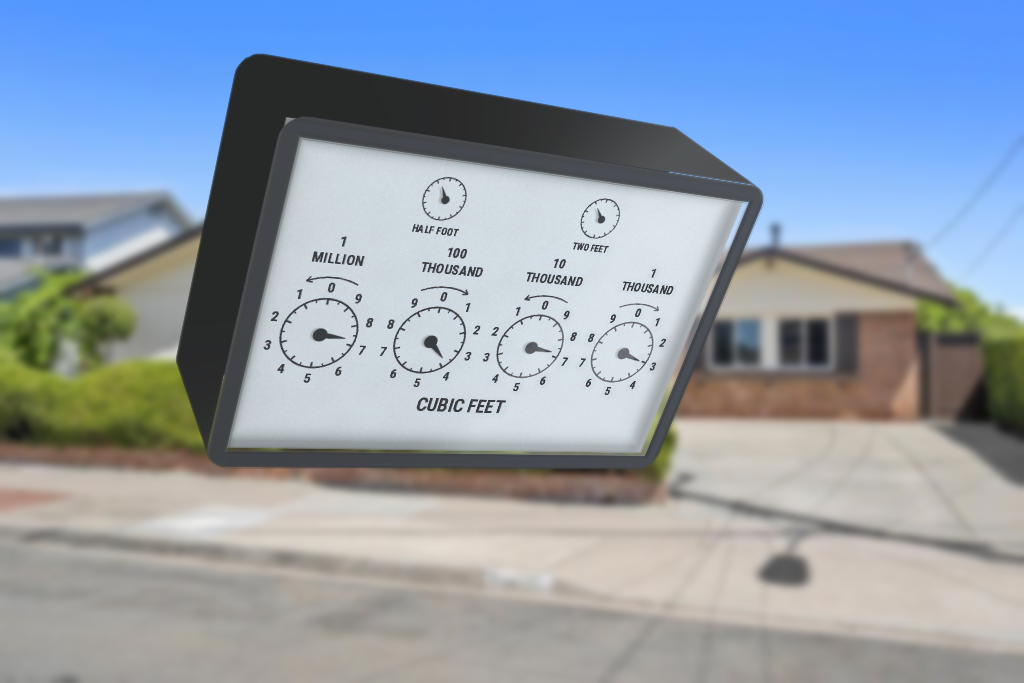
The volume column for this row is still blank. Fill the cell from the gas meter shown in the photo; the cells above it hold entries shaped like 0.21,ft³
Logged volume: 737300,ft³
